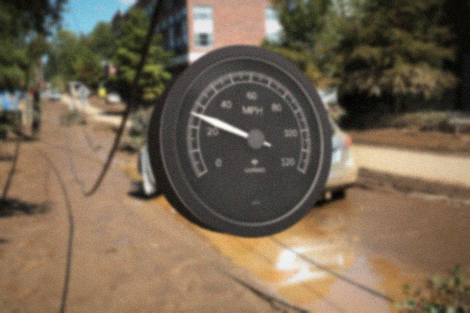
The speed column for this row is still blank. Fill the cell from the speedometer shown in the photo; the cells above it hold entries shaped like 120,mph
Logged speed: 25,mph
